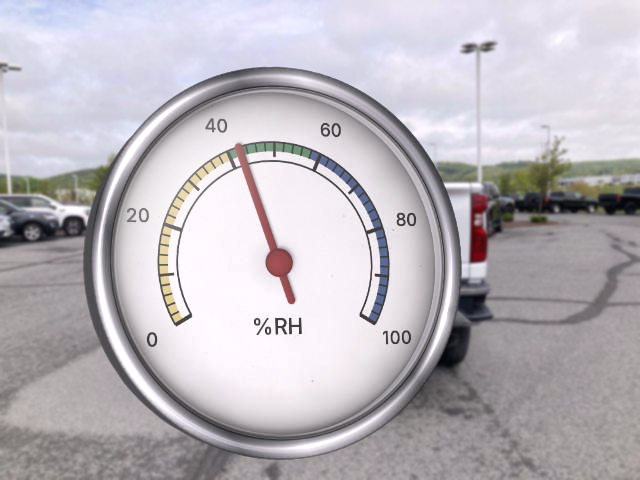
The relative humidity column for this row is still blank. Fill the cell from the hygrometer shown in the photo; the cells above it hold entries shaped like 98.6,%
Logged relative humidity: 42,%
